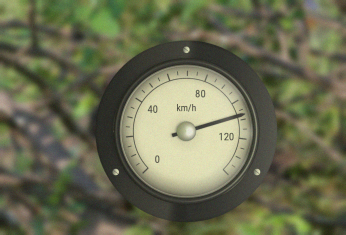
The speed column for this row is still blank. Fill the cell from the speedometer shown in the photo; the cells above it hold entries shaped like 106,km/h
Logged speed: 107.5,km/h
